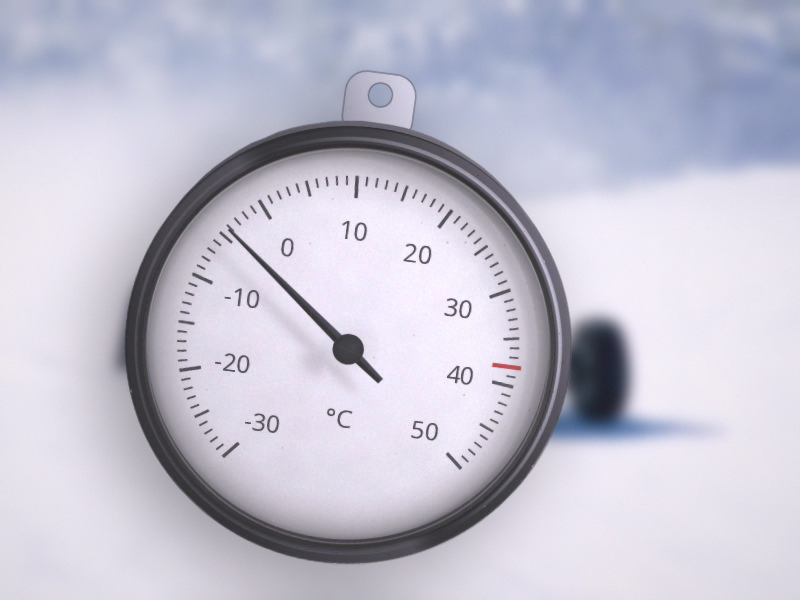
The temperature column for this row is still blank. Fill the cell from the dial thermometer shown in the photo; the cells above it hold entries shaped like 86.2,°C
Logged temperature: -4,°C
